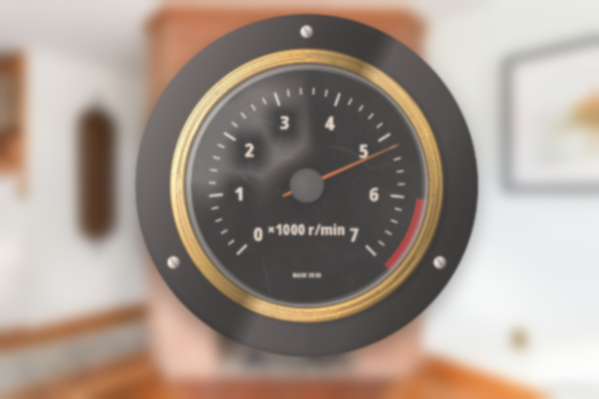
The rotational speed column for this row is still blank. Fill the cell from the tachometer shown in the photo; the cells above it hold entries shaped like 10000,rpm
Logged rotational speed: 5200,rpm
